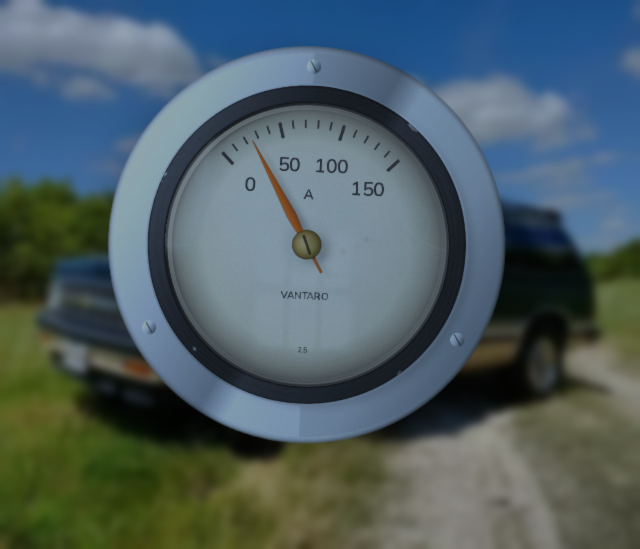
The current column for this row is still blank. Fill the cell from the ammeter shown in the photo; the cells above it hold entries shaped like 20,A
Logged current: 25,A
